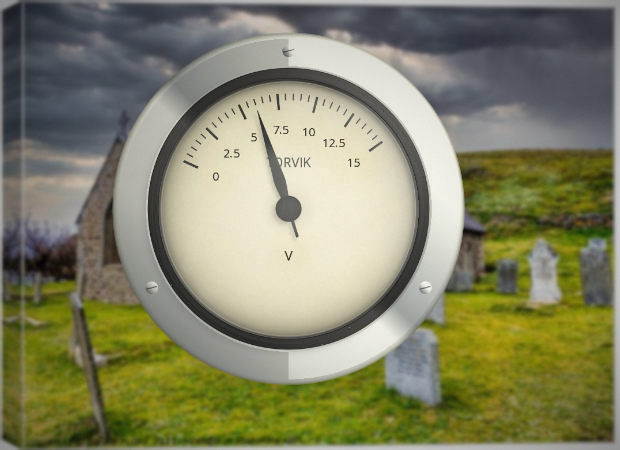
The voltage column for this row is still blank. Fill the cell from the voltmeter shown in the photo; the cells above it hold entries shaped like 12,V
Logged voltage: 6,V
